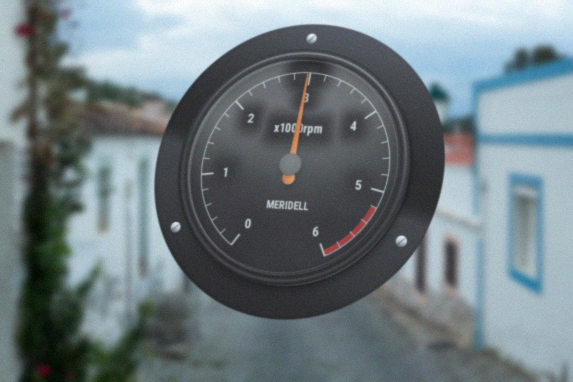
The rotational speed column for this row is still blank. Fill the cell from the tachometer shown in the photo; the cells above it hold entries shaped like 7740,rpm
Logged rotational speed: 3000,rpm
